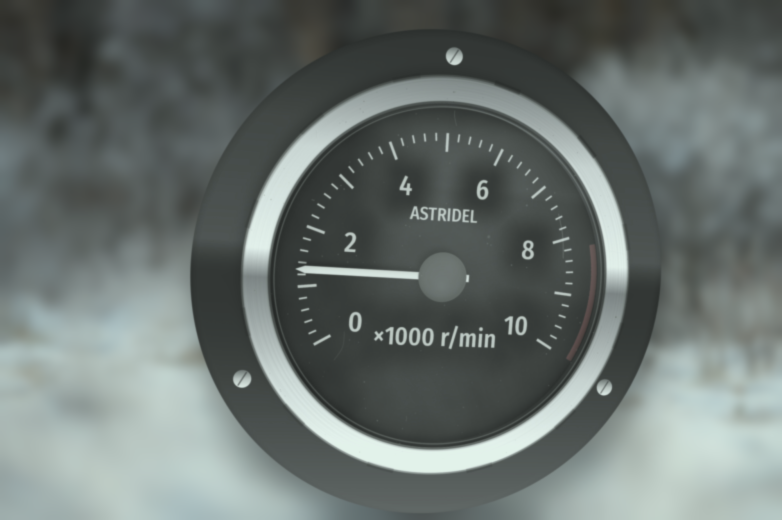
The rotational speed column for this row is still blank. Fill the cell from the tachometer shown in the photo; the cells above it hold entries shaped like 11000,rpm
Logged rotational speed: 1300,rpm
